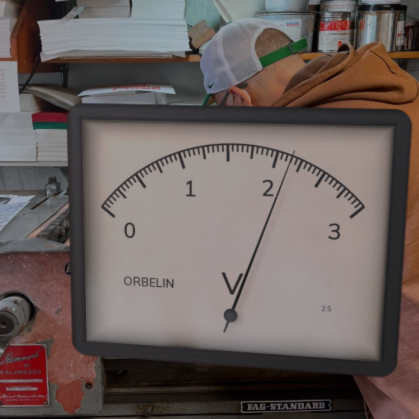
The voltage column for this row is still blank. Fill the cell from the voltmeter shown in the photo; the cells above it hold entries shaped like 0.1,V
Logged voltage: 2.15,V
